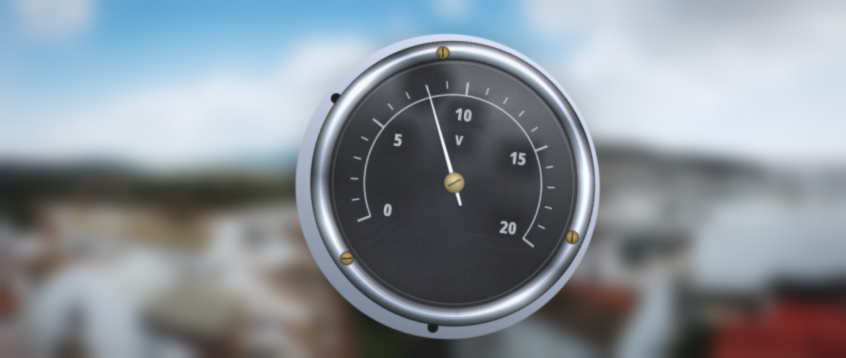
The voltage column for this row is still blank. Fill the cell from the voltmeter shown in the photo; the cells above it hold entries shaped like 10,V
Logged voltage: 8,V
